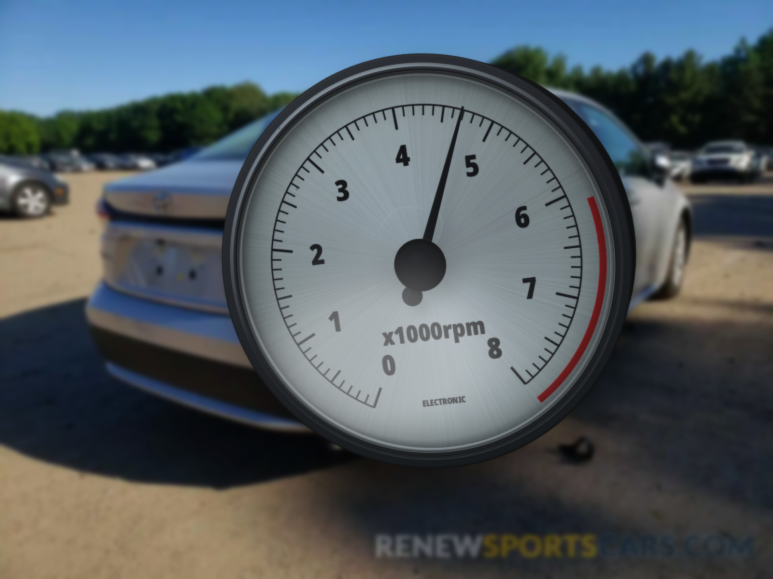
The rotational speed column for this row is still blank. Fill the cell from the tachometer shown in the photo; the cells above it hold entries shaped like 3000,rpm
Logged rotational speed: 4700,rpm
